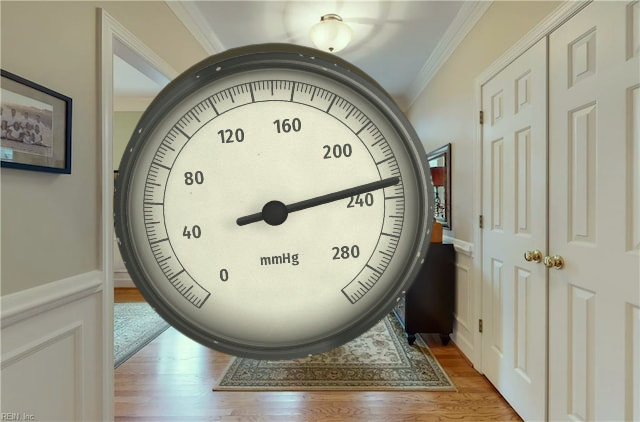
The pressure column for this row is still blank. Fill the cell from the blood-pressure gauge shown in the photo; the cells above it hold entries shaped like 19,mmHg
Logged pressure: 230,mmHg
